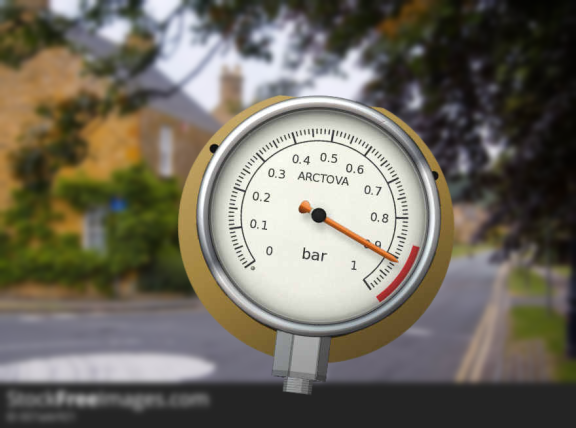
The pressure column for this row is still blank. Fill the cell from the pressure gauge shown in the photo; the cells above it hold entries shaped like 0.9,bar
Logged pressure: 0.91,bar
